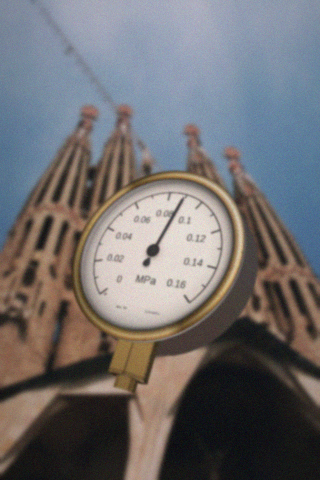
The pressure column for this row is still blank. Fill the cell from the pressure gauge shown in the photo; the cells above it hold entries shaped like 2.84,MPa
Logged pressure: 0.09,MPa
